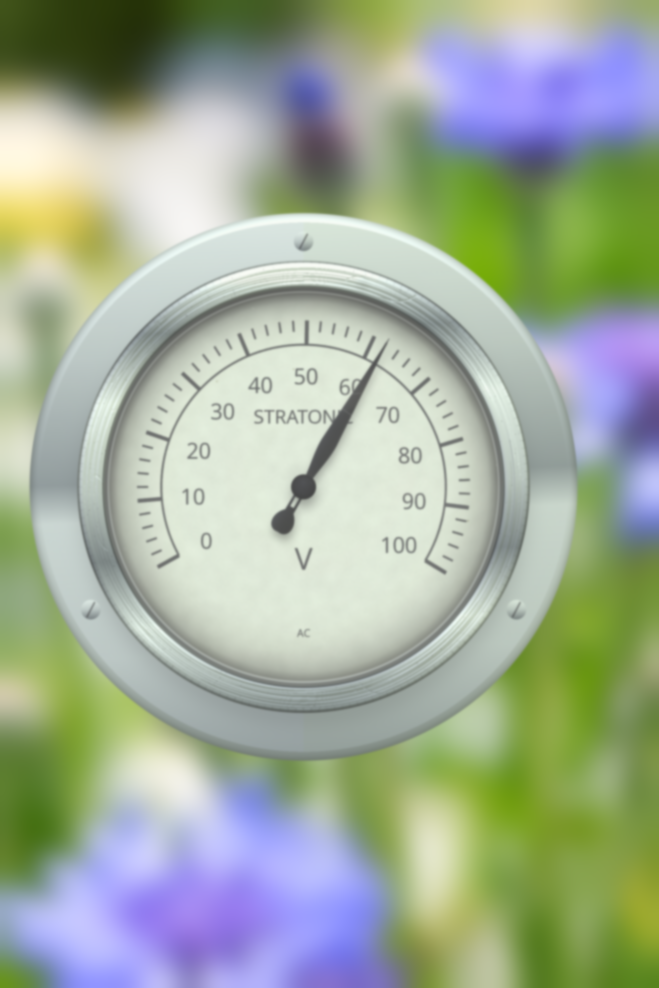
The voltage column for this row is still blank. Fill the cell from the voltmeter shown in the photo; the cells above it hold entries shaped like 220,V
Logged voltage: 62,V
